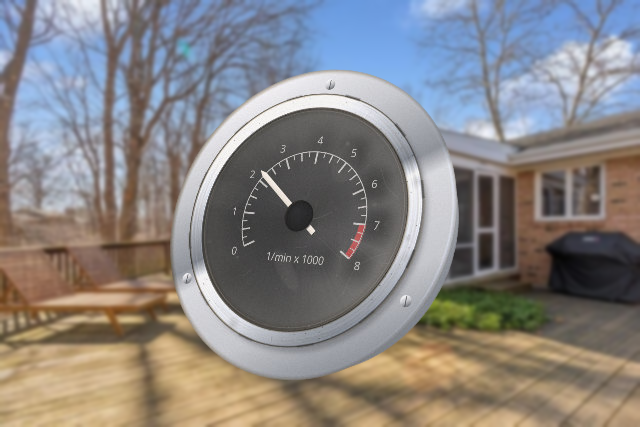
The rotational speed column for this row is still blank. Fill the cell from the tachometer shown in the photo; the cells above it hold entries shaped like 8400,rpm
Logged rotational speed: 2250,rpm
